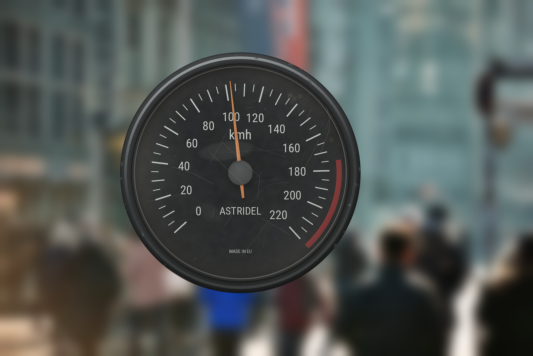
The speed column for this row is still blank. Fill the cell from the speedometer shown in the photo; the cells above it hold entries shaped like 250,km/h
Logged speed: 102.5,km/h
